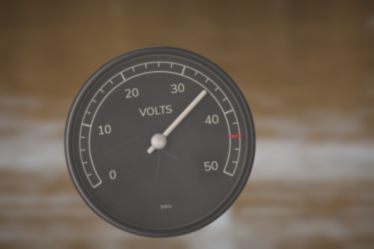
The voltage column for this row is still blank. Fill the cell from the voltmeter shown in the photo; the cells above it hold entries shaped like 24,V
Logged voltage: 35,V
